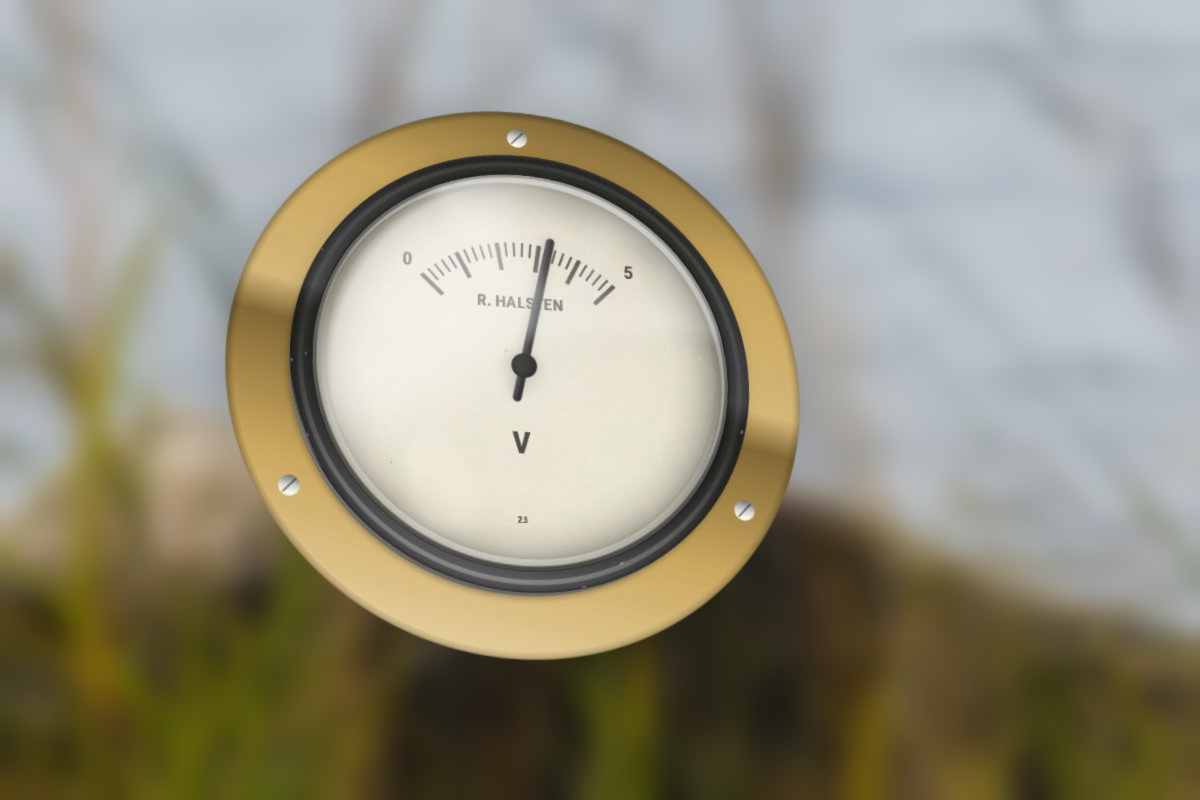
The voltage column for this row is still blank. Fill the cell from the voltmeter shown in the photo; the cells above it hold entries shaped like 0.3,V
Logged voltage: 3.2,V
